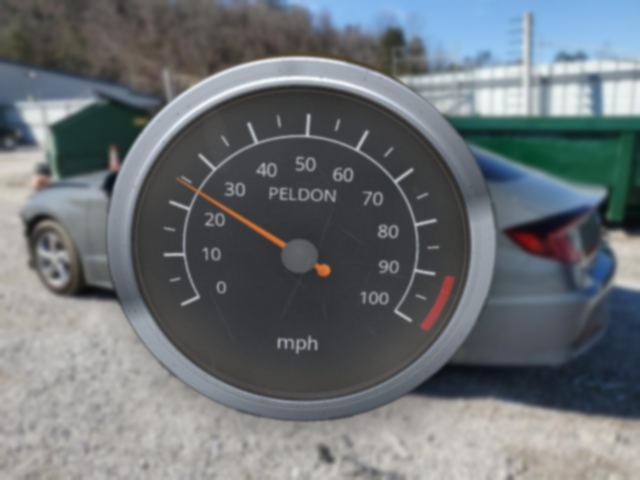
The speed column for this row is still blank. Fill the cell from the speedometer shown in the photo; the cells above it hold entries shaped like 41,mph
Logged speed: 25,mph
